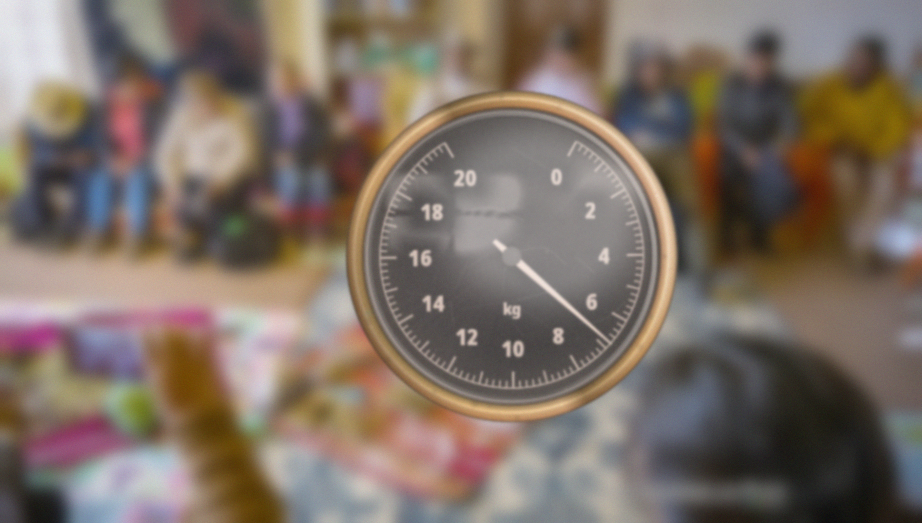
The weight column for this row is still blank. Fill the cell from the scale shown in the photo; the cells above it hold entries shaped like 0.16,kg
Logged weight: 6.8,kg
